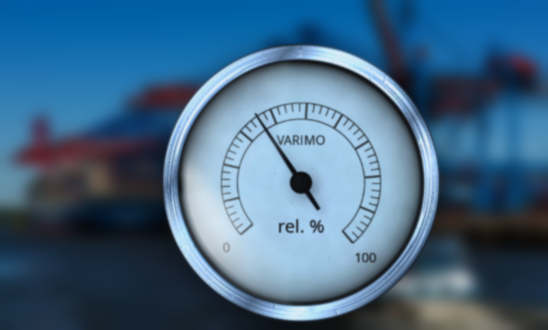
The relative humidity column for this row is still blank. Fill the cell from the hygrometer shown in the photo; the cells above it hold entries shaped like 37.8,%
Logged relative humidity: 36,%
